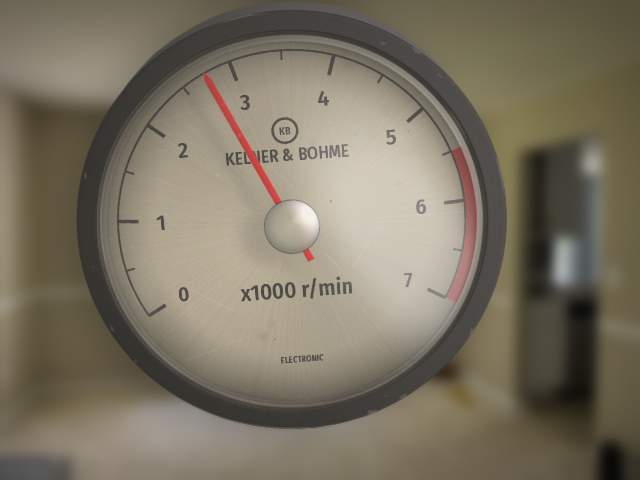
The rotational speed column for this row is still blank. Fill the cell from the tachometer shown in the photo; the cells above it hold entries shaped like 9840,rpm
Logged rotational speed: 2750,rpm
